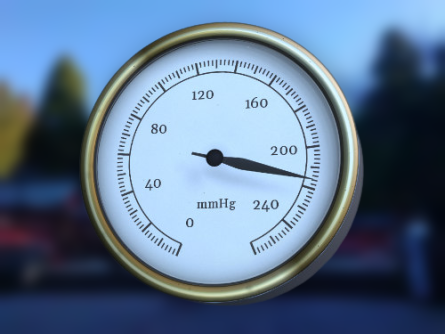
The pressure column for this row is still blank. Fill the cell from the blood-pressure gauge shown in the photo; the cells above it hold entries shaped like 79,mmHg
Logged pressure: 216,mmHg
